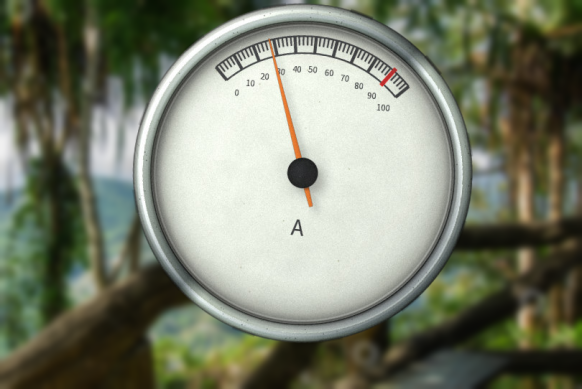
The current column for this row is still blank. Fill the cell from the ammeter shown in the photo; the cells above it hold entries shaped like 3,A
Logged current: 28,A
